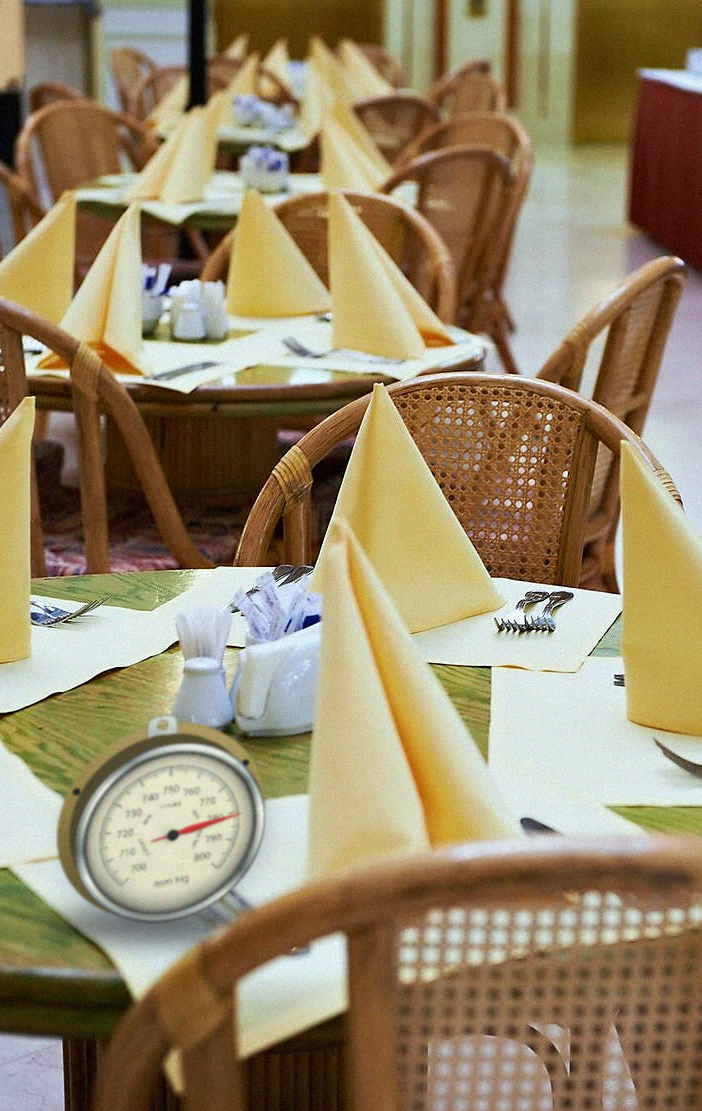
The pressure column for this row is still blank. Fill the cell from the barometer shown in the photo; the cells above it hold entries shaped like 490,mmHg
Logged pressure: 780,mmHg
